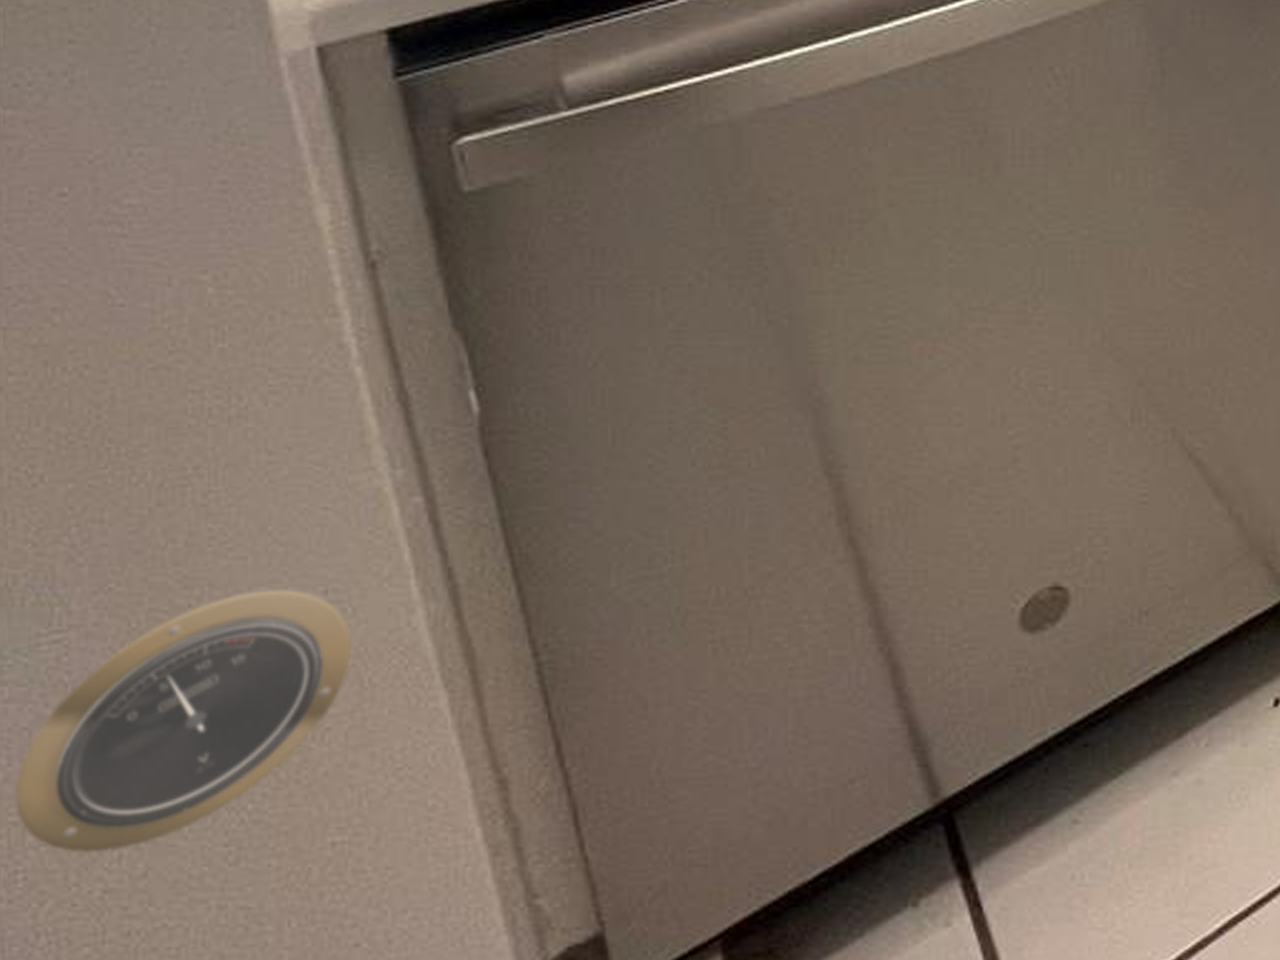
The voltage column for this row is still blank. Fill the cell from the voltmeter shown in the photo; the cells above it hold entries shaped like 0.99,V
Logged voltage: 6,V
